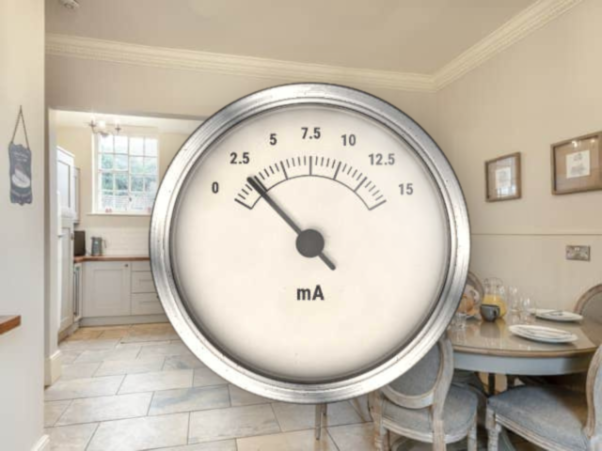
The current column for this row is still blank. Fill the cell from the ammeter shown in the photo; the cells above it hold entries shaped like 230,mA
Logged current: 2,mA
